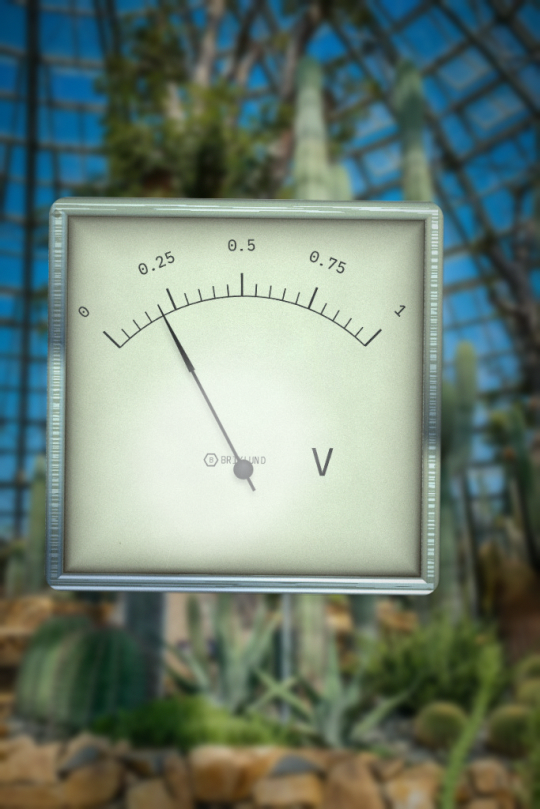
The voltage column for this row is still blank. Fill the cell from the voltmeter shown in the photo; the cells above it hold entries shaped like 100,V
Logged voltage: 0.2,V
